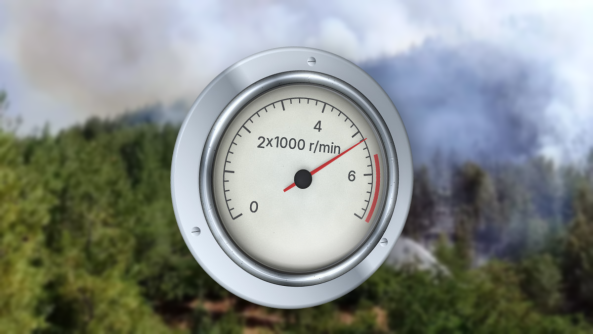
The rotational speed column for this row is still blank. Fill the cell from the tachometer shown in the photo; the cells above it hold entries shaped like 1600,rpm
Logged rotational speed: 5200,rpm
